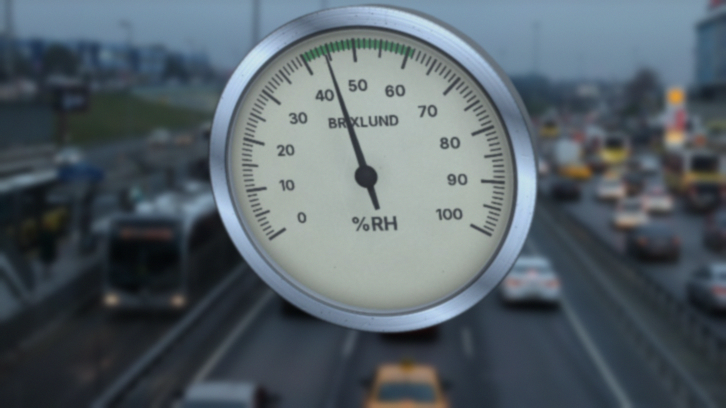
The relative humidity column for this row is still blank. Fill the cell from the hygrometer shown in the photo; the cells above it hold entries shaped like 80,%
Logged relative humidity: 45,%
